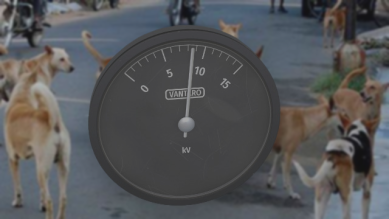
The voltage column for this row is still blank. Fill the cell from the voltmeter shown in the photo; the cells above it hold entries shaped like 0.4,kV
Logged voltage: 8.5,kV
